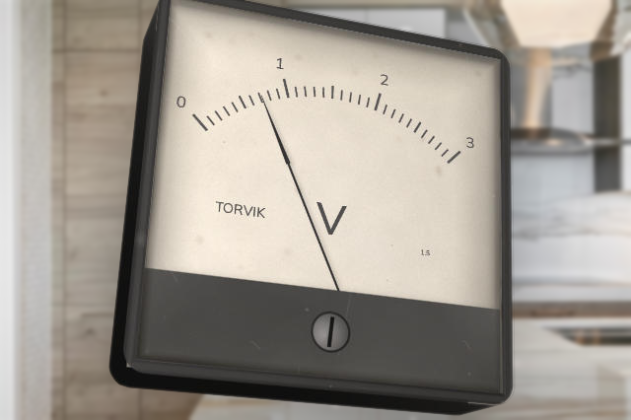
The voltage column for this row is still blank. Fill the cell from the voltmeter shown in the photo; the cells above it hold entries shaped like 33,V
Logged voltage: 0.7,V
